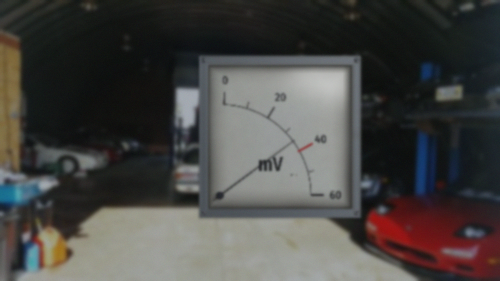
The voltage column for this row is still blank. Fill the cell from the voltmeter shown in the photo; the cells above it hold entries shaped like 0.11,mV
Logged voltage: 35,mV
